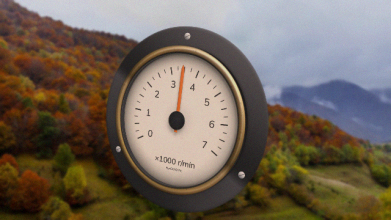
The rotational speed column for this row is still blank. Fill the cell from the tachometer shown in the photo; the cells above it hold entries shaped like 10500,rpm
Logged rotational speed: 3500,rpm
